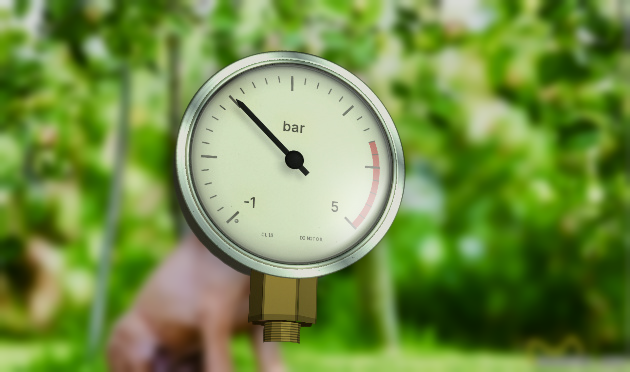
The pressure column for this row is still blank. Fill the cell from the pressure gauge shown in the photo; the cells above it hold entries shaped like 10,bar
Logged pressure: 1,bar
